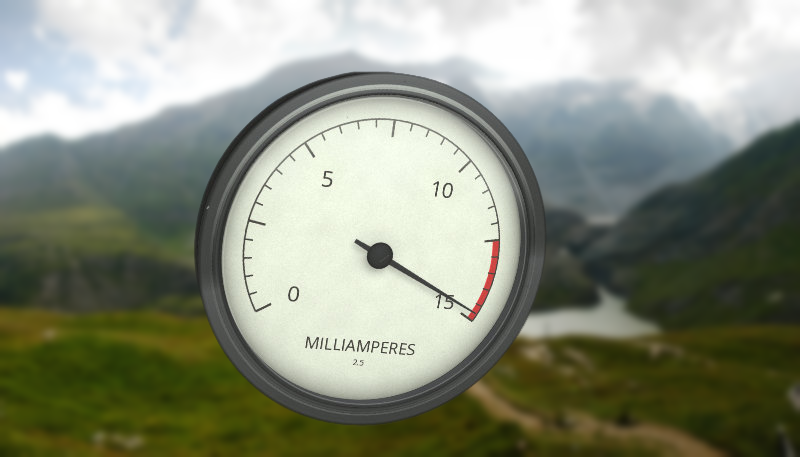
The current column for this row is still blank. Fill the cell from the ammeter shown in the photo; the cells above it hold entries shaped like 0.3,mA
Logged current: 14.75,mA
